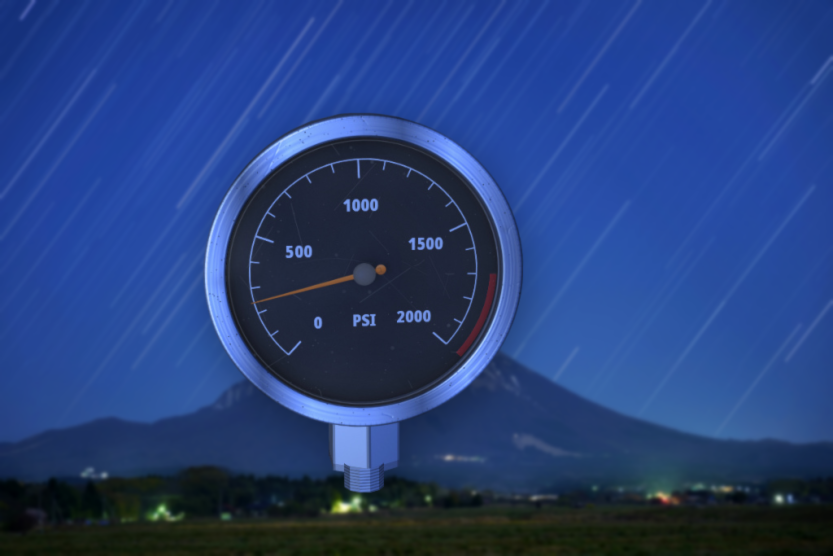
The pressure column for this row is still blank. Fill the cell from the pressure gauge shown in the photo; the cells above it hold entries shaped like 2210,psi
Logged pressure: 250,psi
